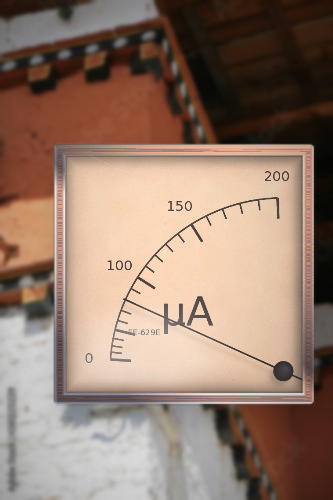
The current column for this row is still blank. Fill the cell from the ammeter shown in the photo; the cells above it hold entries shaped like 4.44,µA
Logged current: 80,µA
